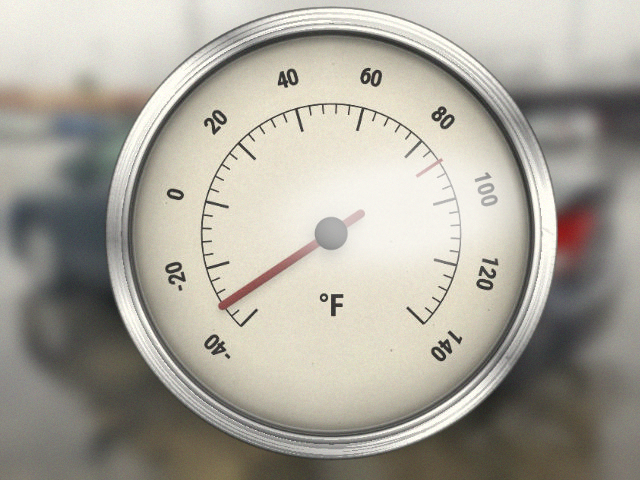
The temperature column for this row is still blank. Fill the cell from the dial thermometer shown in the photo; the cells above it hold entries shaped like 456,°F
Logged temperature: -32,°F
